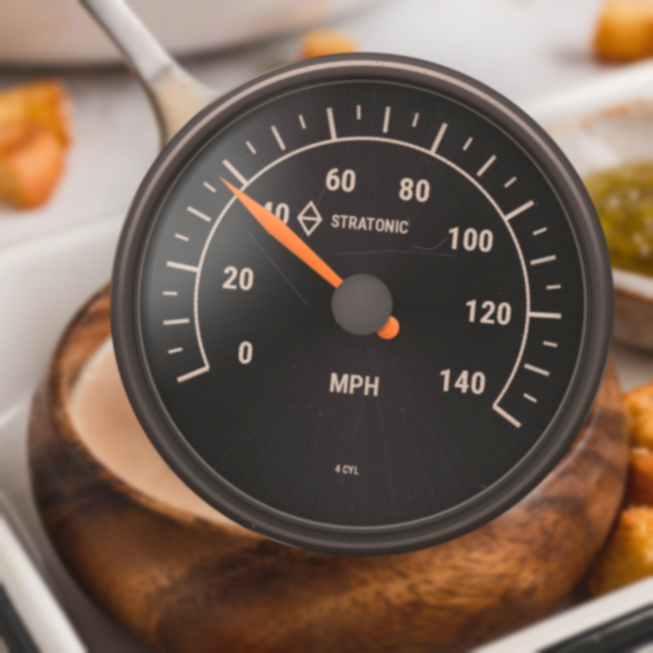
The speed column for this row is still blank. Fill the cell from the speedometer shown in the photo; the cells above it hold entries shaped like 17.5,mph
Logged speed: 37.5,mph
